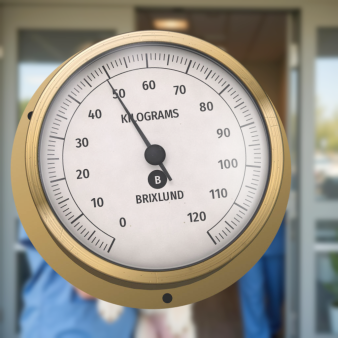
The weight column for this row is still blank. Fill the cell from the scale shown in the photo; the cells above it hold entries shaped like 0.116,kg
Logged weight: 49,kg
